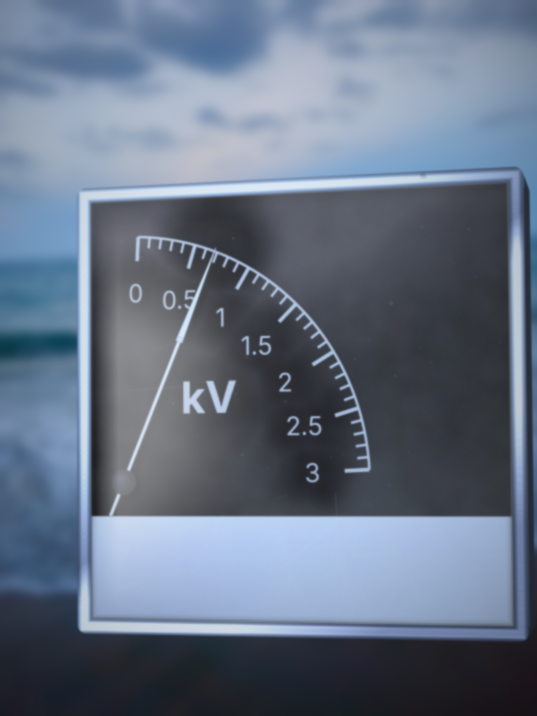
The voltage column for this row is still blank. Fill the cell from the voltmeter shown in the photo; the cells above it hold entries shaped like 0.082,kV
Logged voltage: 0.7,kV
